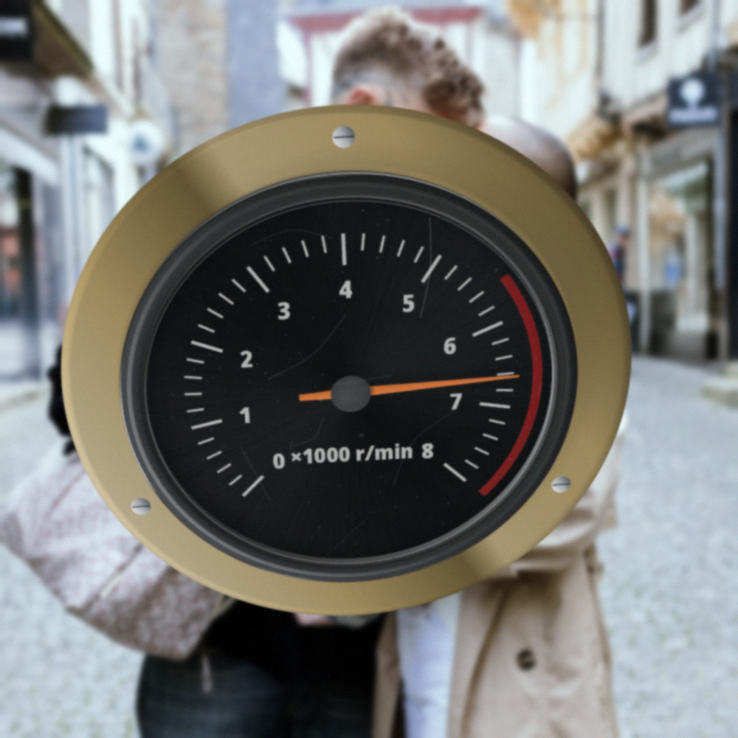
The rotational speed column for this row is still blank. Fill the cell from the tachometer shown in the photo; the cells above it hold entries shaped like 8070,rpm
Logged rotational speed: 6600,rpm
